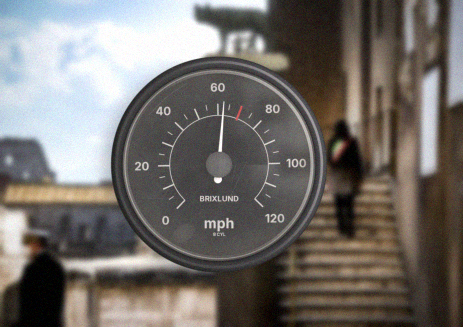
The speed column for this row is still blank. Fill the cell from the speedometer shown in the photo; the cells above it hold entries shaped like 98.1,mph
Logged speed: 62.5,mph
